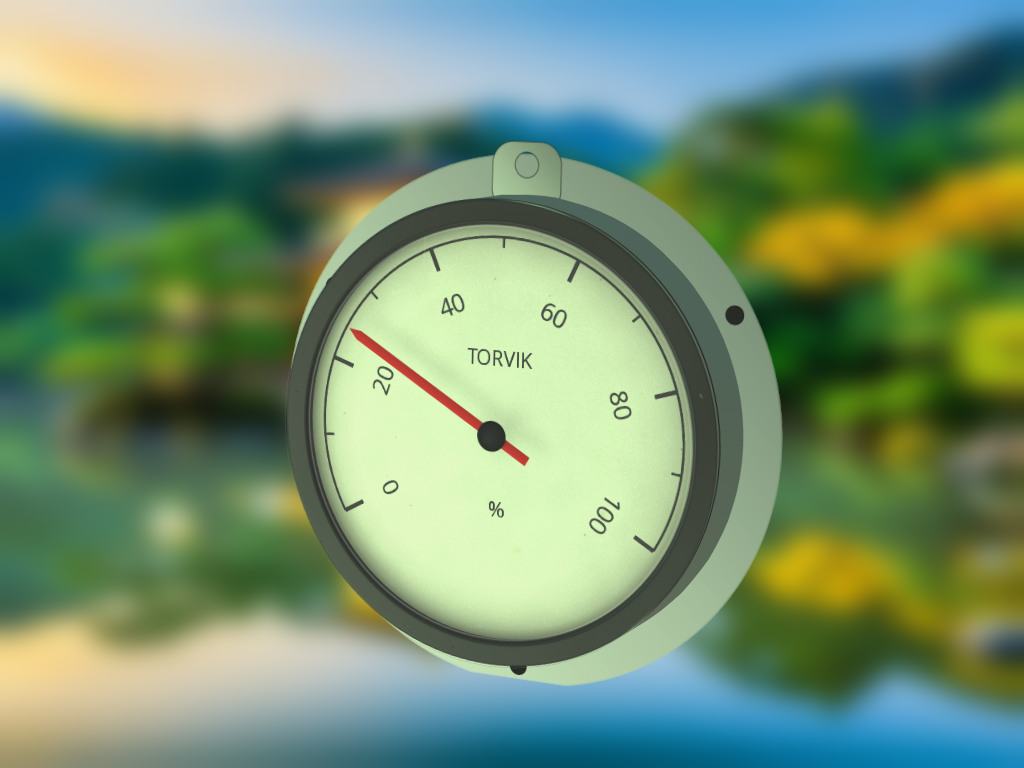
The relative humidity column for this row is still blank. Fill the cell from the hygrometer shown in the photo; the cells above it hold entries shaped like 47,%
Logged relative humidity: 25,%
